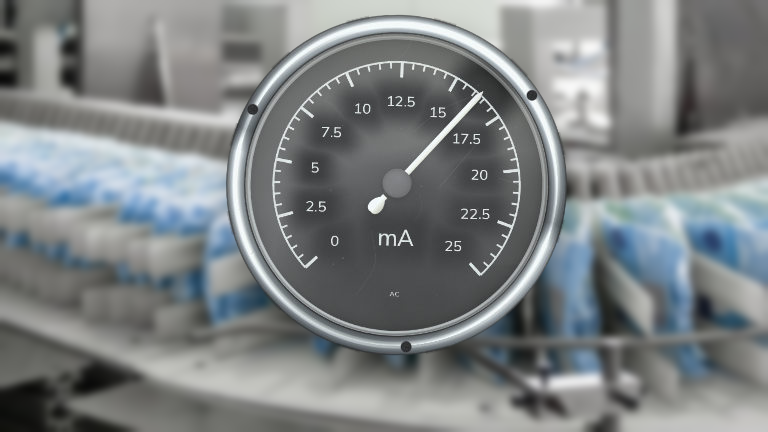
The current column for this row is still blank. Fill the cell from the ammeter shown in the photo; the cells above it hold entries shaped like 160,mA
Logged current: 16.25,mA
